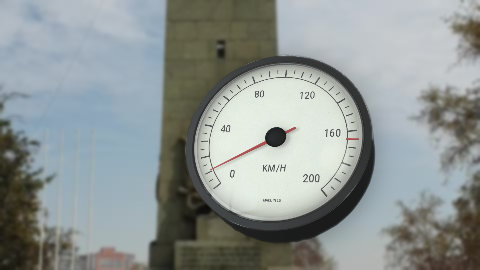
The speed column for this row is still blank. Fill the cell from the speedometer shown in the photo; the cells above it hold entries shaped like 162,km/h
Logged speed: 10,km/h
